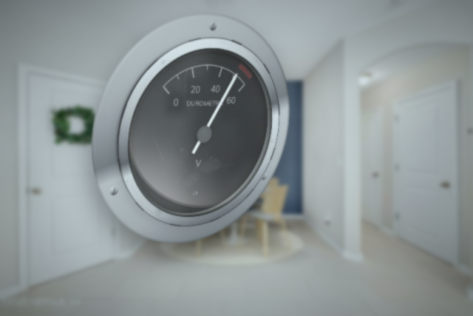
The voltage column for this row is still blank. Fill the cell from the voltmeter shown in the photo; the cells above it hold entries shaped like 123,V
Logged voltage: 50,V
